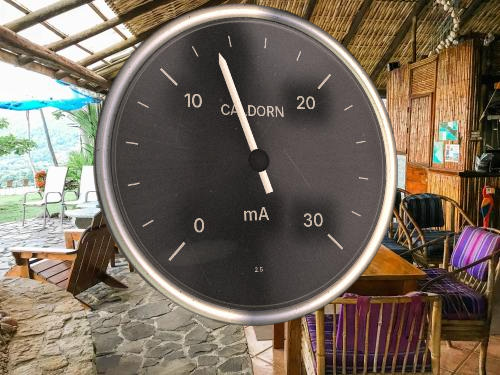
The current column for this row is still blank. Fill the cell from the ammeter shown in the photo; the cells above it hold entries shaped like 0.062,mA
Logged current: 13,mA
